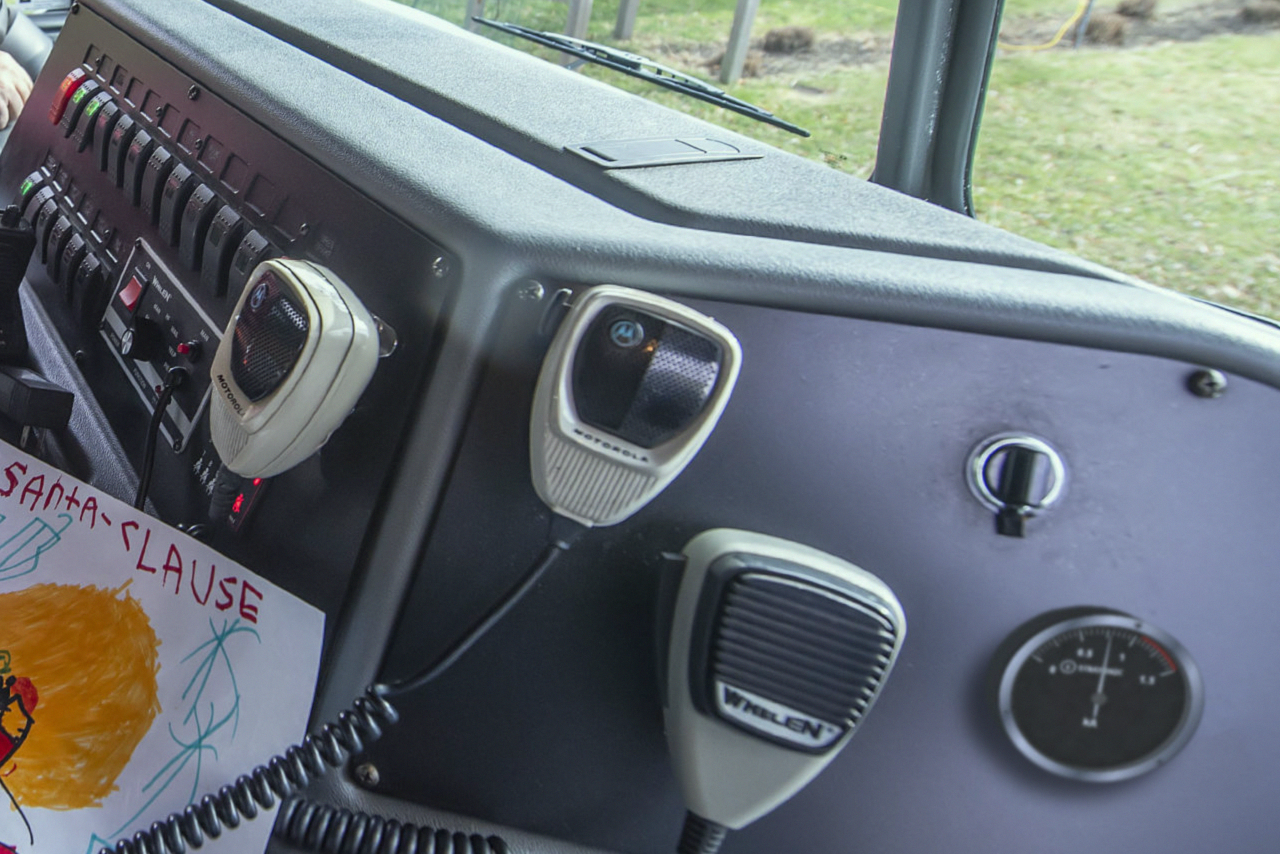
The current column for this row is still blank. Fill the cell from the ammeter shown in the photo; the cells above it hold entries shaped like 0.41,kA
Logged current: 0.75,kA
